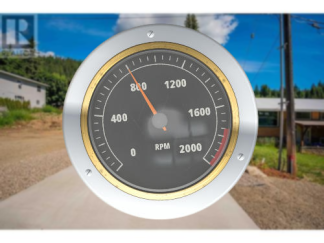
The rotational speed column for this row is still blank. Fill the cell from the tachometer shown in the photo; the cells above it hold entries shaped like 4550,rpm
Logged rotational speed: 800,rpm
